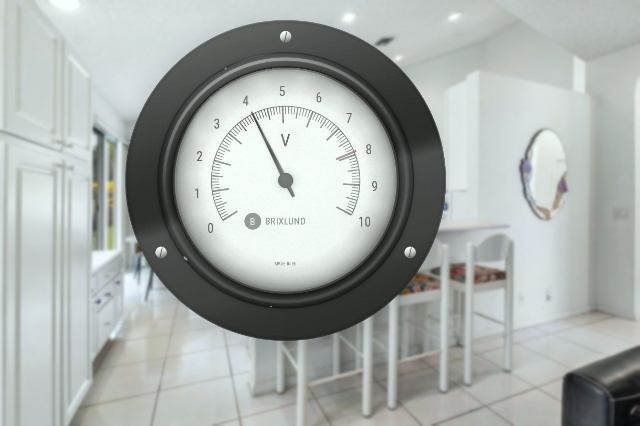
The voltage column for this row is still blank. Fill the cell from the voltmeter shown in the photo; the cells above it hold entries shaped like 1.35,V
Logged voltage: 4,V
